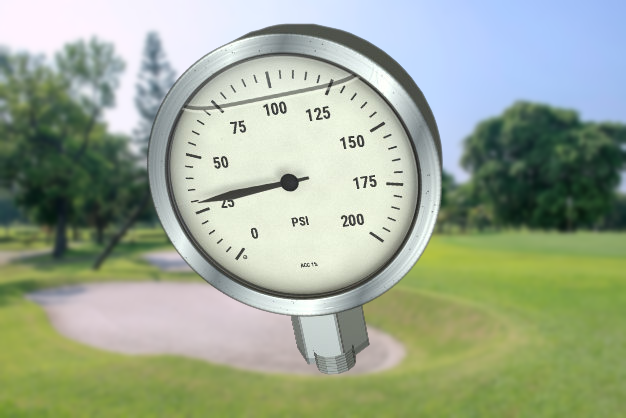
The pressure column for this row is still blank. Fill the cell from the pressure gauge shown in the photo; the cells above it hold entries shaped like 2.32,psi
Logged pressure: 30,psi
